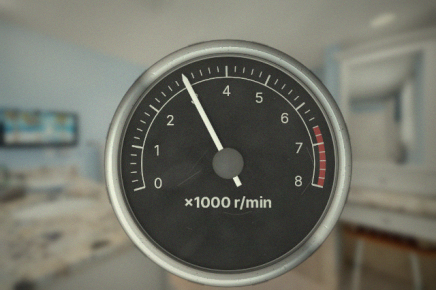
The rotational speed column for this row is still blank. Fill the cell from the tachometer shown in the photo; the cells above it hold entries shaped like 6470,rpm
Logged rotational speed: 3000,rpm
